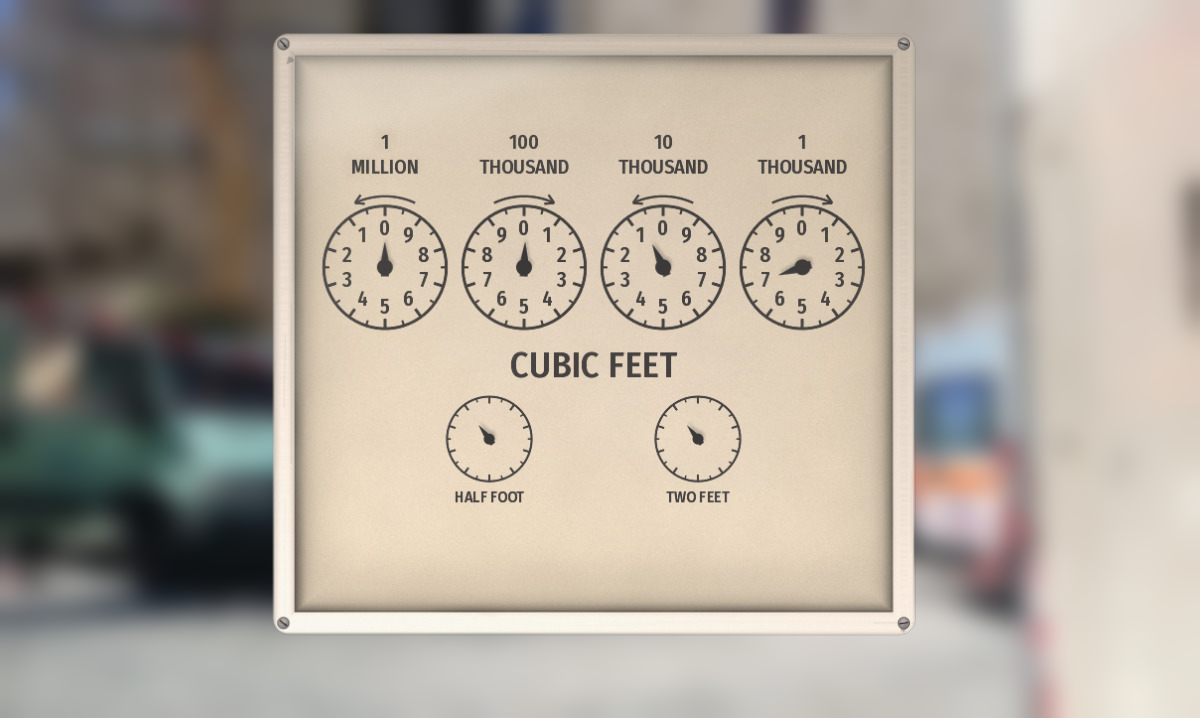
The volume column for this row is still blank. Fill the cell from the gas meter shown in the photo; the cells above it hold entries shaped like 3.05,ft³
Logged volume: 700,ft³
